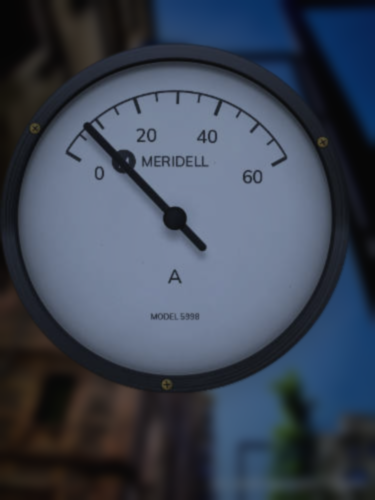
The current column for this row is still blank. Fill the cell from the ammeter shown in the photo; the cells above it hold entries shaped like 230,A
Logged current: 7.5,A
